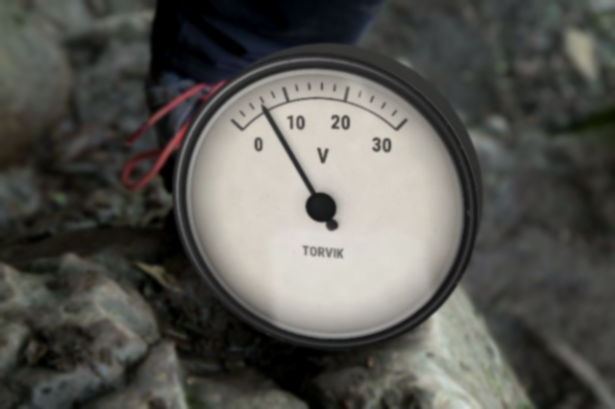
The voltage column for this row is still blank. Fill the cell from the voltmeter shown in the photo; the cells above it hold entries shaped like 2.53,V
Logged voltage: 6,V
